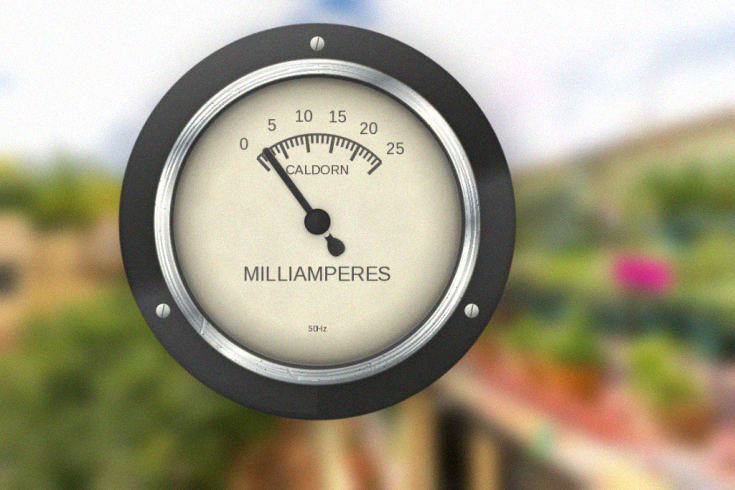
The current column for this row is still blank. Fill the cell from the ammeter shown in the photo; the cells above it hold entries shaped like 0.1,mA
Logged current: 2,mA
